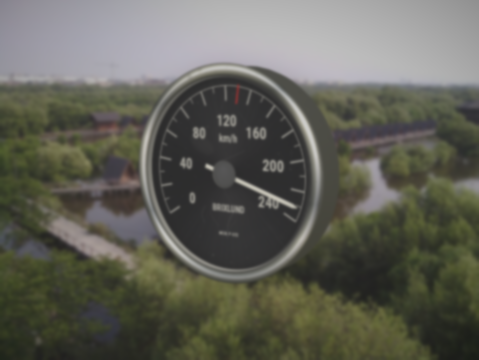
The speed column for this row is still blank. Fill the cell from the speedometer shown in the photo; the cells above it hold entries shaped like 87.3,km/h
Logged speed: 230,km/h
